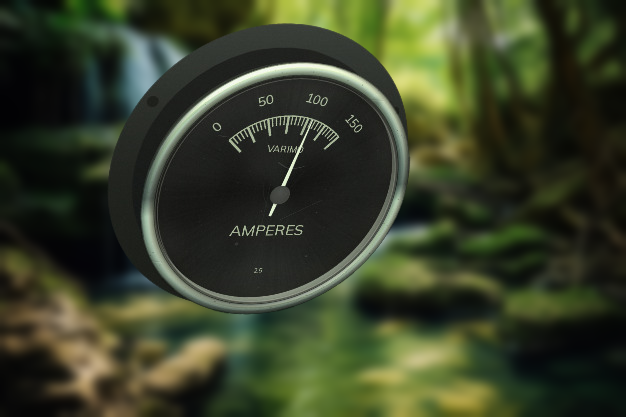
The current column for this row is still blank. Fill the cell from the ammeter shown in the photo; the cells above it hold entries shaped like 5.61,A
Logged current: 100,A
